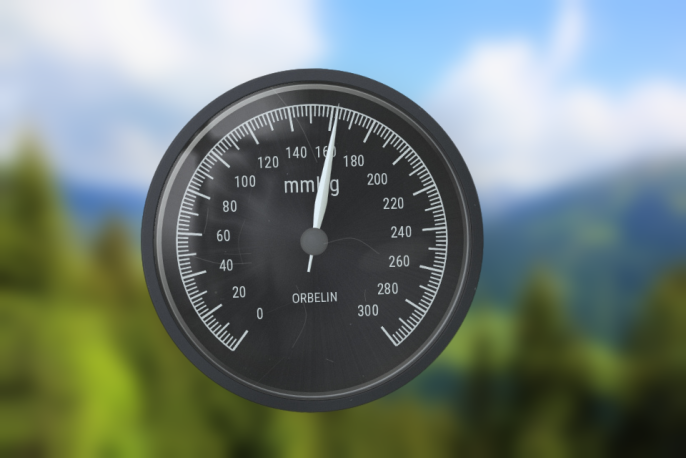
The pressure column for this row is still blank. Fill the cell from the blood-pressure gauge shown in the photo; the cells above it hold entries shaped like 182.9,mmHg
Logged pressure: 162,mmHg
